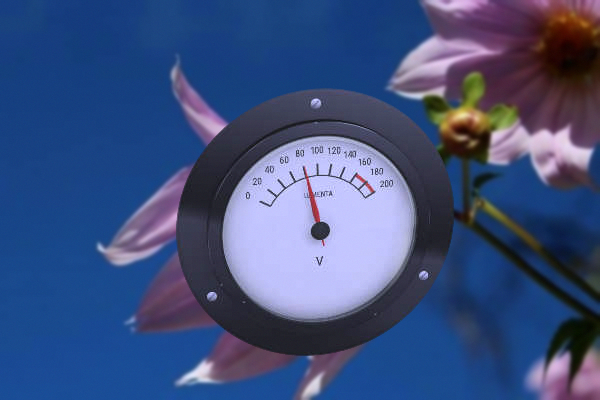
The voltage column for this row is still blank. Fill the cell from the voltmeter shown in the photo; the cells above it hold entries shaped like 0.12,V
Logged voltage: 80,V
